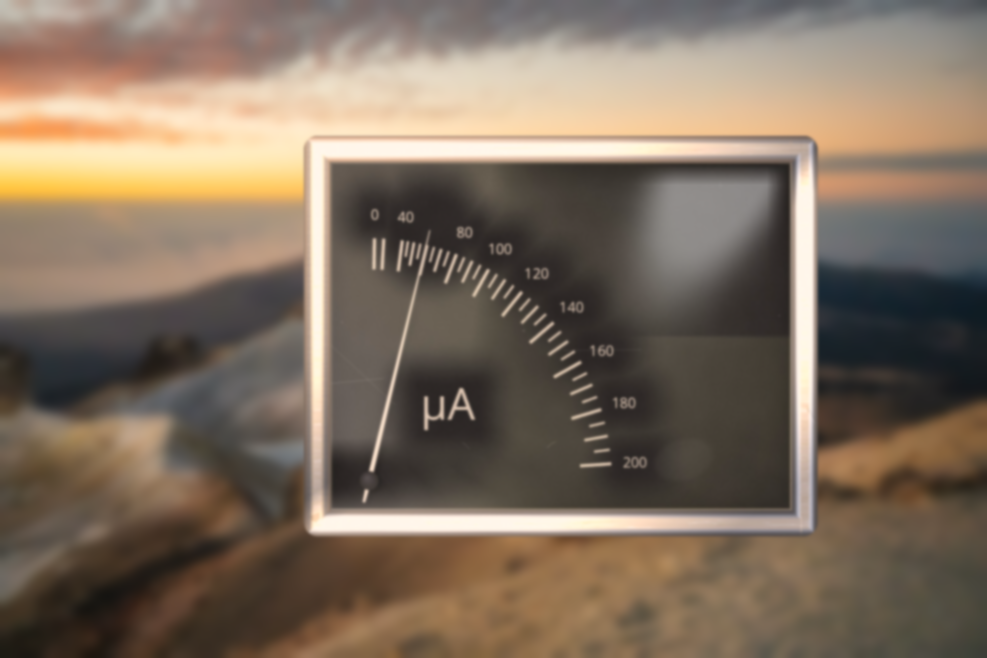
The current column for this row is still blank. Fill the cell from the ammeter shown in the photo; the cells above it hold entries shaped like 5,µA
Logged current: 60,µA
